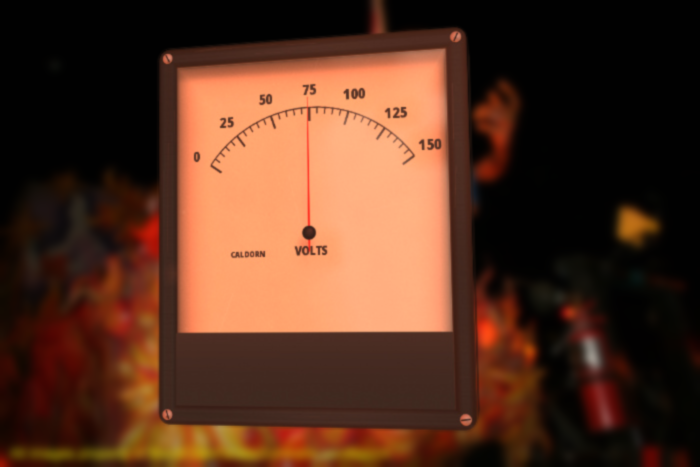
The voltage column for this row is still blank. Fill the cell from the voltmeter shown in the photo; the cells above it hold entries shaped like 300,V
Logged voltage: 75,V
